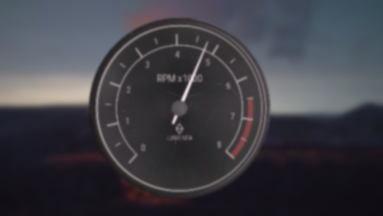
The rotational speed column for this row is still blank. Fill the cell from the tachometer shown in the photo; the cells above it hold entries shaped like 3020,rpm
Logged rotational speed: 4750,rpm
